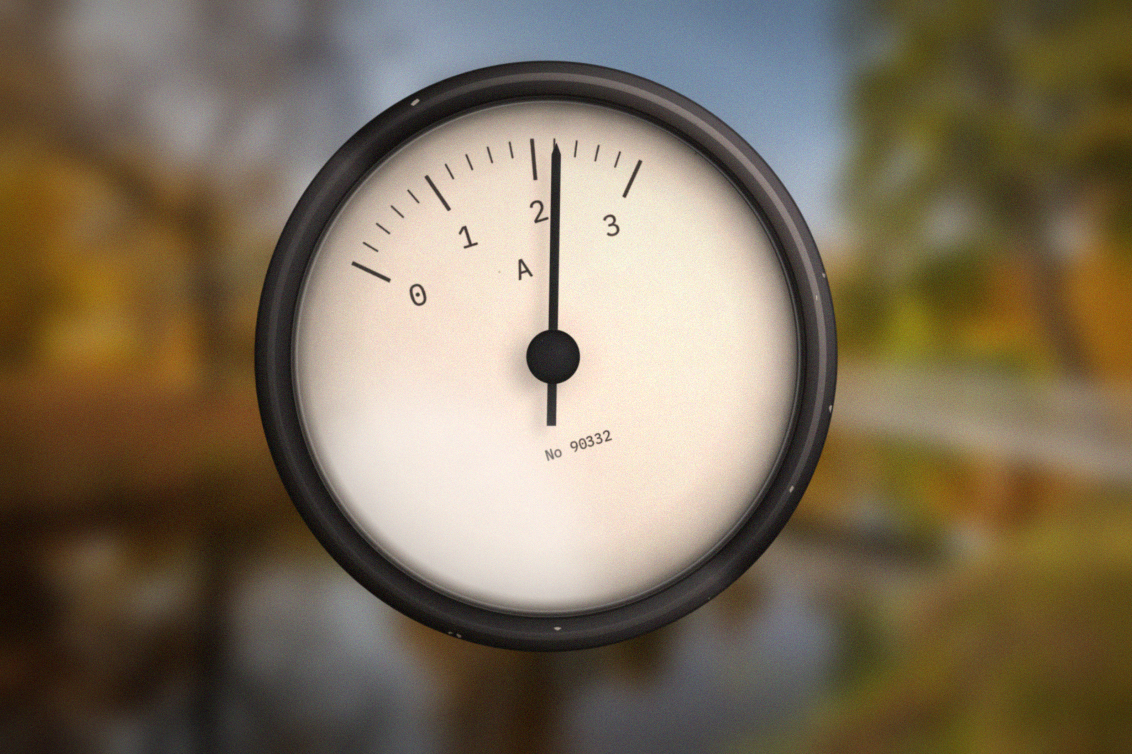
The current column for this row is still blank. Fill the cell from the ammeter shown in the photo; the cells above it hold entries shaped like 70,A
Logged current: 2.2,A
